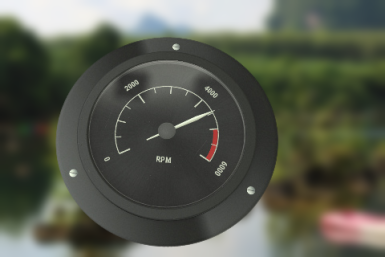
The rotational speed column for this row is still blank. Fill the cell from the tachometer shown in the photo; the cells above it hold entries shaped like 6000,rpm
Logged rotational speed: 4500,rpm
